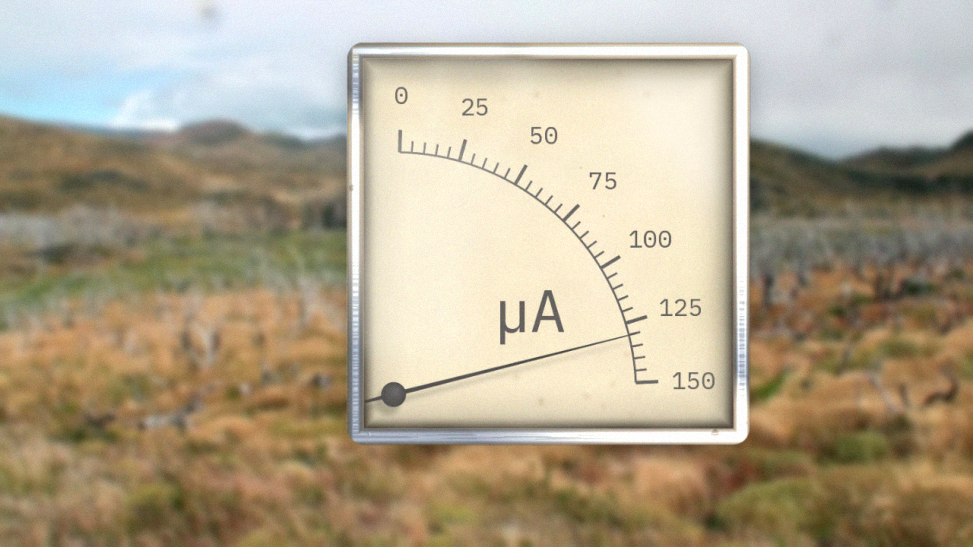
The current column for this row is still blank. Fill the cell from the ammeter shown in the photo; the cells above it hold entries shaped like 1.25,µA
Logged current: 130,µA
